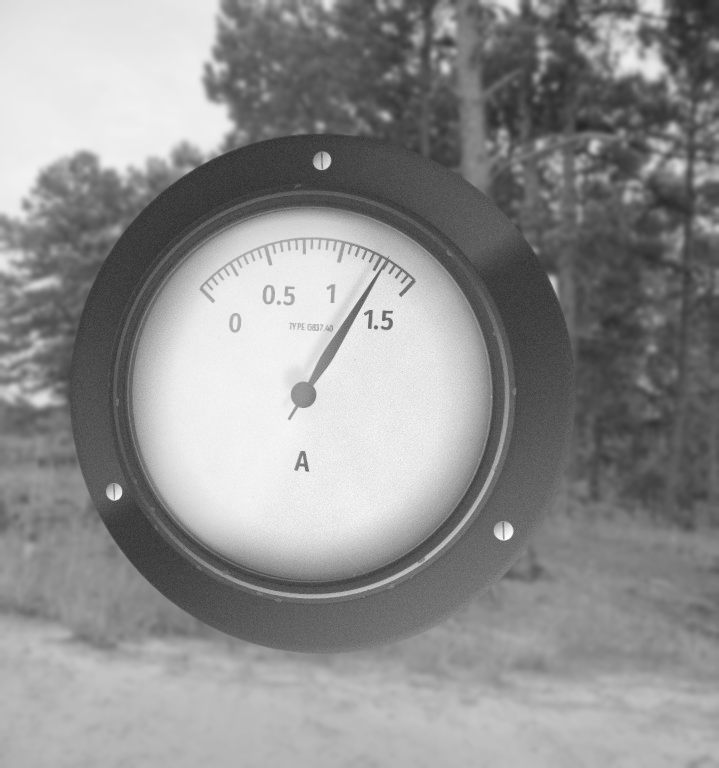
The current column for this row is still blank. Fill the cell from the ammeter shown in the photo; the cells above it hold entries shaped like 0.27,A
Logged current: 1.3,A
